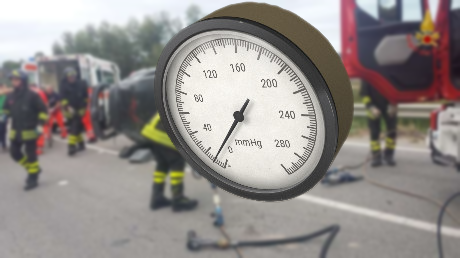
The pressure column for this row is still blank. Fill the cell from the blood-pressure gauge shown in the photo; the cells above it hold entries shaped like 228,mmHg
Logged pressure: 10,mmHg
